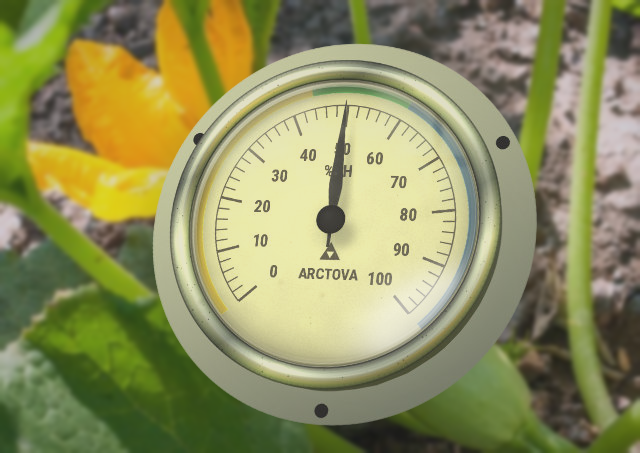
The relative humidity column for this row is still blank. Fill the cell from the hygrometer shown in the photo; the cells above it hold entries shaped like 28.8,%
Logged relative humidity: 50,%
